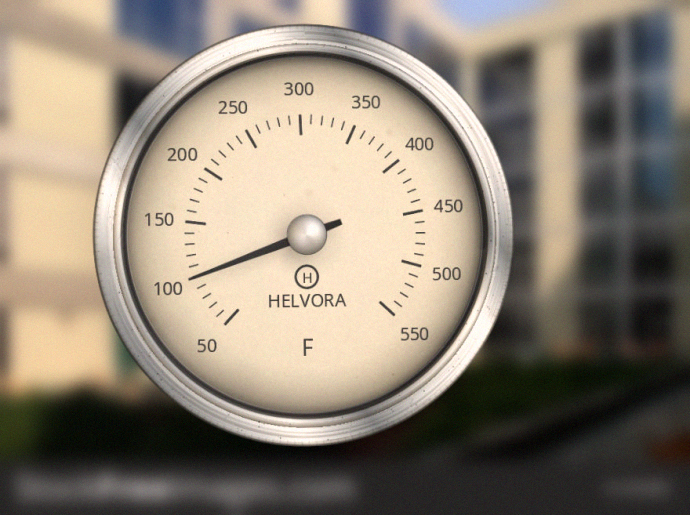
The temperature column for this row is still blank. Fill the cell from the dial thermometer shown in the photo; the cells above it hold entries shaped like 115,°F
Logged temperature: 100,°F
